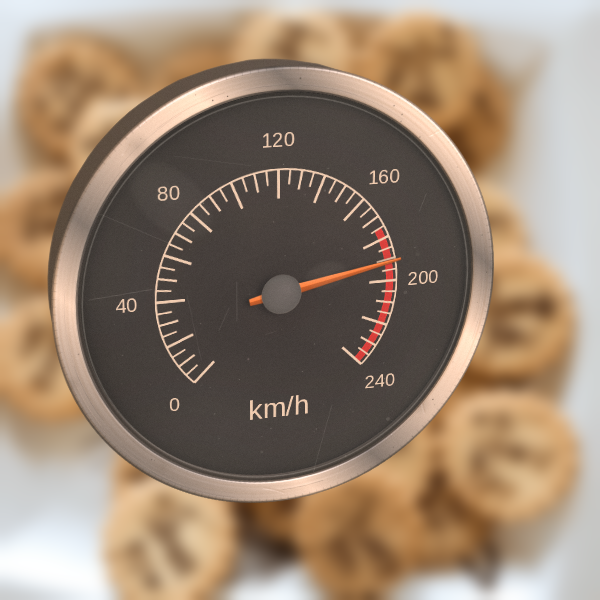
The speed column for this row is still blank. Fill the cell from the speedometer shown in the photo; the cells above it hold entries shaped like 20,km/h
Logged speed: 190,km/h
